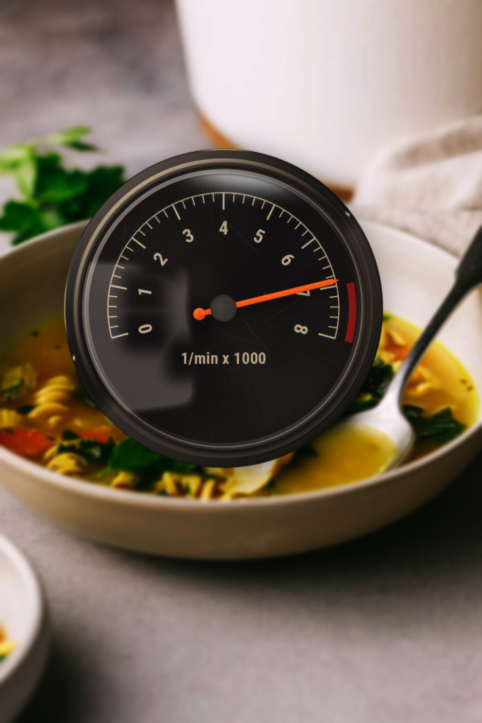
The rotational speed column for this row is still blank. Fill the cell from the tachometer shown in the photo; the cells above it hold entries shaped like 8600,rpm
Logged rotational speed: 6900,rpm
